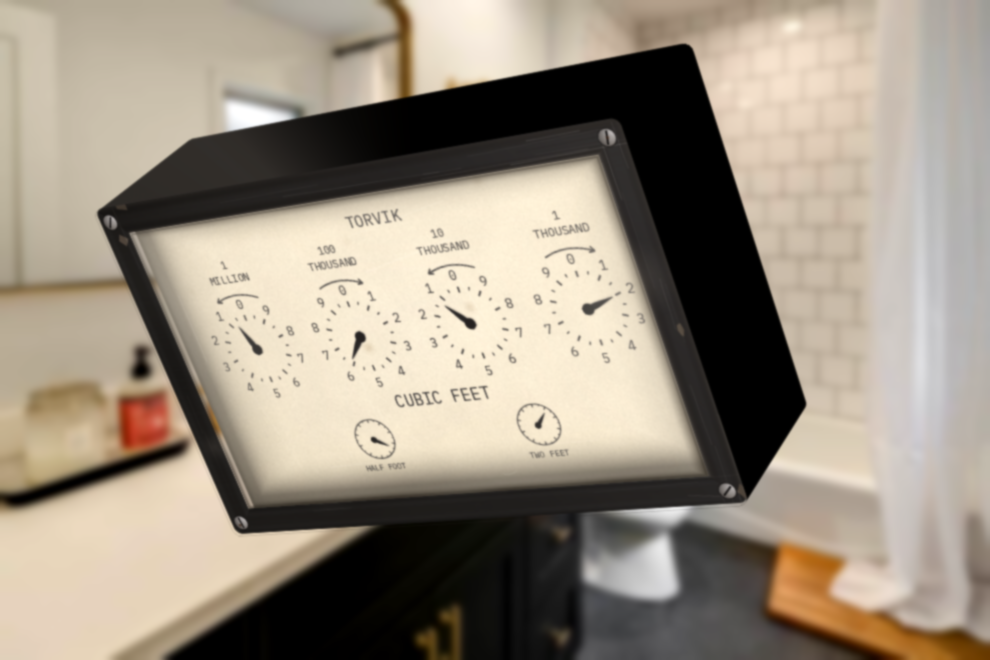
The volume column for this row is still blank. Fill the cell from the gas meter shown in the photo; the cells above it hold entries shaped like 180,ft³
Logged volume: 61200,ft³
